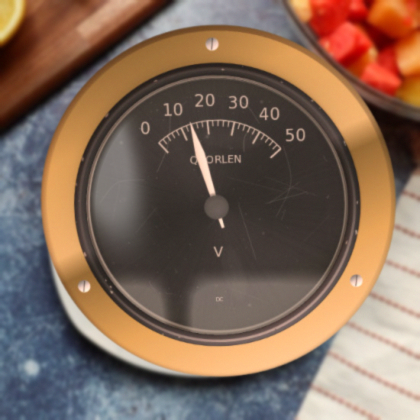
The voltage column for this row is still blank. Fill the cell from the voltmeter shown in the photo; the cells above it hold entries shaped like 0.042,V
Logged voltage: 14,V
